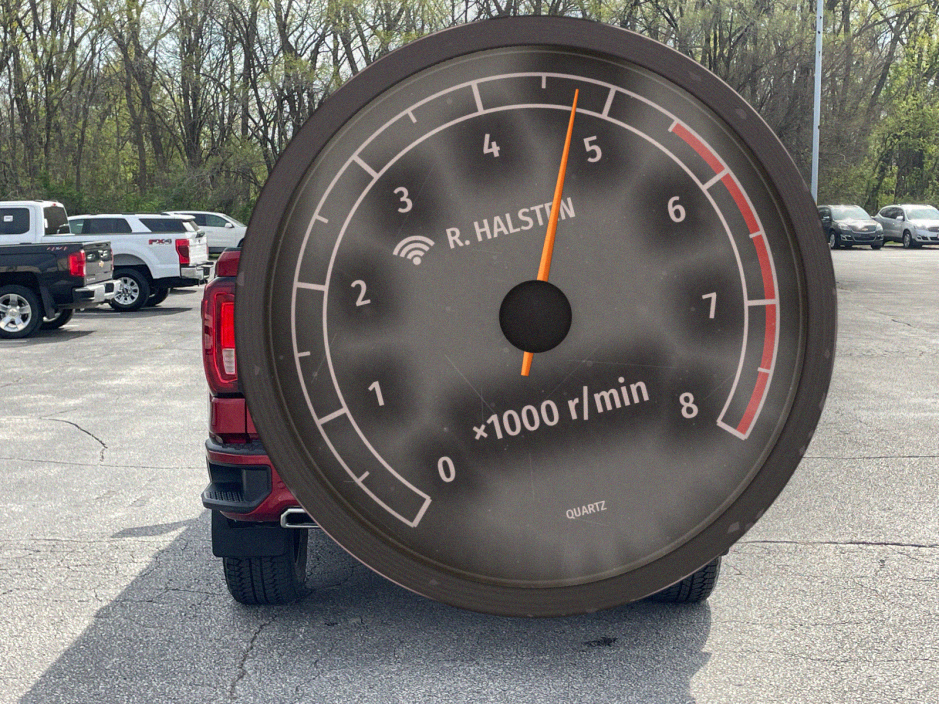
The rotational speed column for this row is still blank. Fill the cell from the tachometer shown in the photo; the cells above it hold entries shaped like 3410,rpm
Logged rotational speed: 4750,rpm
